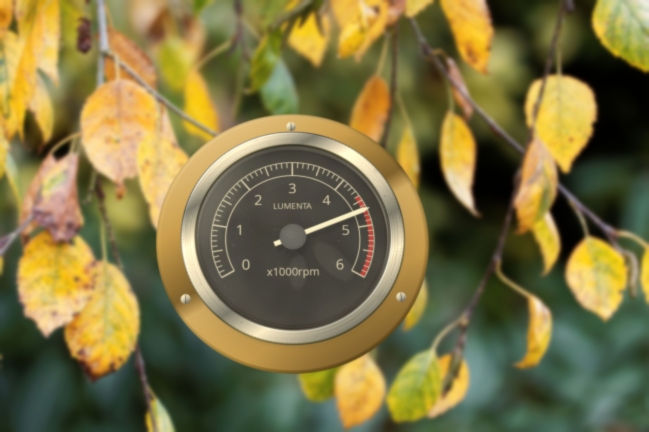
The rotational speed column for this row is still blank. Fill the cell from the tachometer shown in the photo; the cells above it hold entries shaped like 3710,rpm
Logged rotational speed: 4700,rpm
